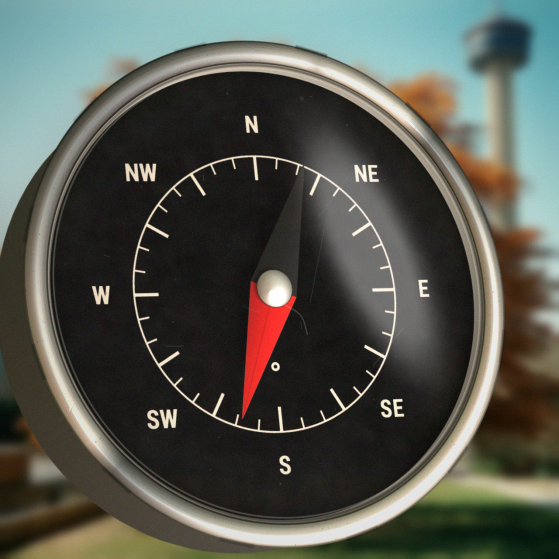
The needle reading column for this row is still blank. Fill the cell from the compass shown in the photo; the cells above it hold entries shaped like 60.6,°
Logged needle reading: 200,°
